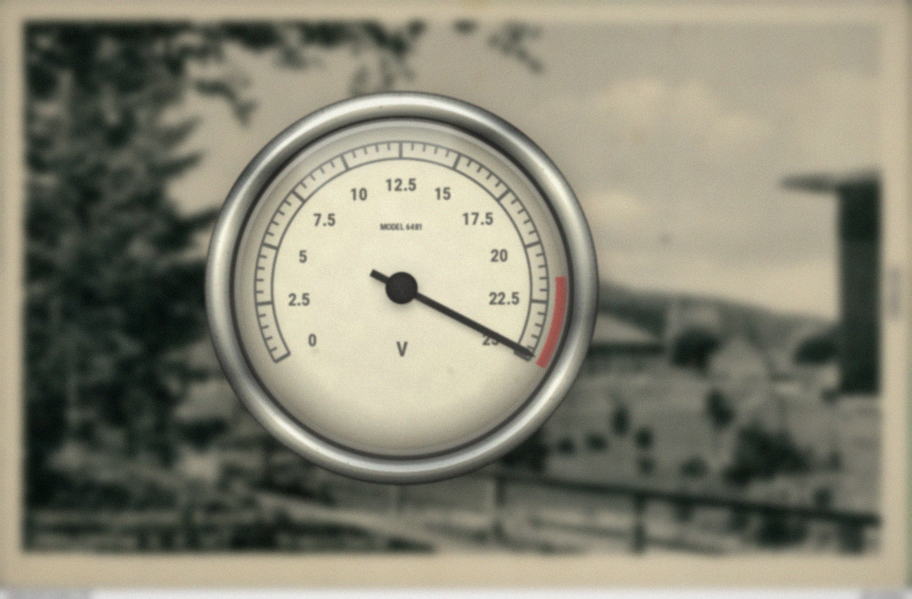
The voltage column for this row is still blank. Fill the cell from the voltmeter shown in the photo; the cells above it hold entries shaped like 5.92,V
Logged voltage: 24.75,V
